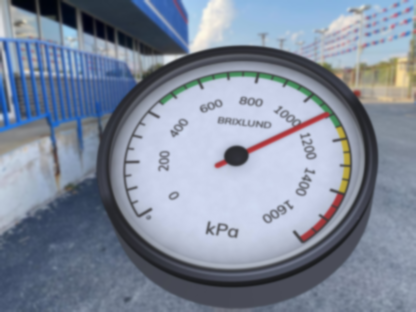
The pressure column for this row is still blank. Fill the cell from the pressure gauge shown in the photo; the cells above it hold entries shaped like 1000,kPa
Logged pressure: 1100,kPa
